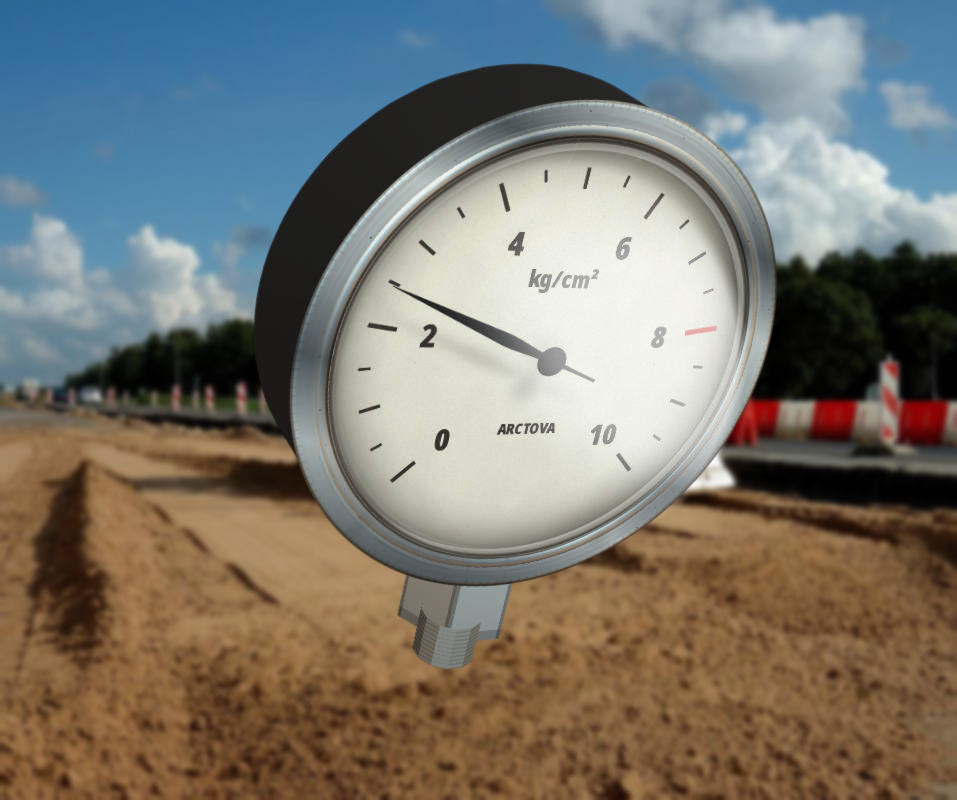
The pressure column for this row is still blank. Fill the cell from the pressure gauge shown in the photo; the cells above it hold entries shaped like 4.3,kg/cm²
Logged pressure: 2.5,kg/cm²
